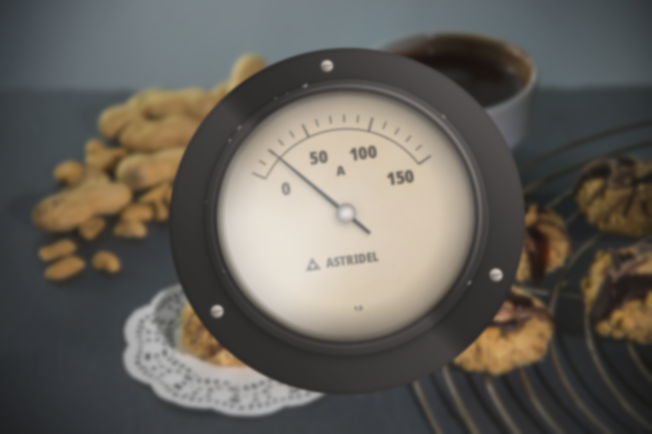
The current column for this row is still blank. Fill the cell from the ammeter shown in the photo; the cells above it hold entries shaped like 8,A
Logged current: 20,A
